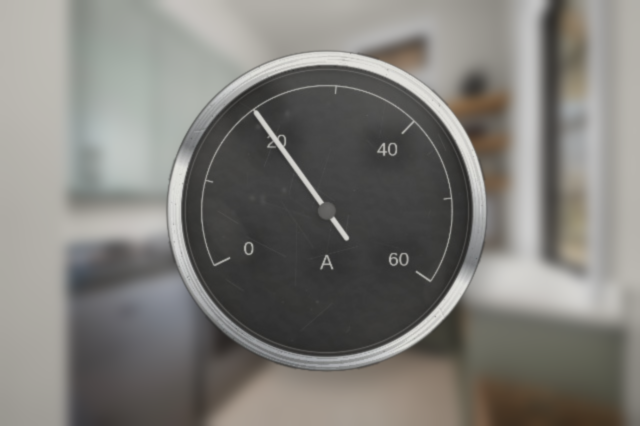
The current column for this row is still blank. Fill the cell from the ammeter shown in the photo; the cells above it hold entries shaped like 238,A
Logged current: 20,A
